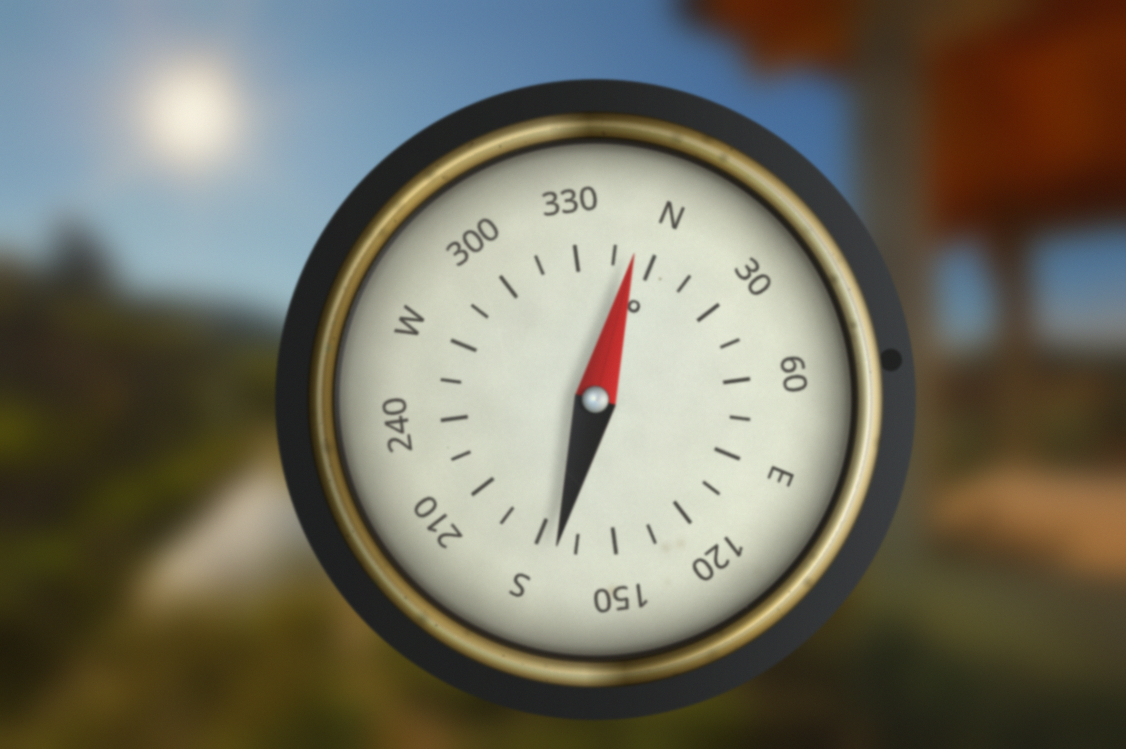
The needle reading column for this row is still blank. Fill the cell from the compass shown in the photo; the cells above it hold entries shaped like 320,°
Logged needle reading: 352.5,°
